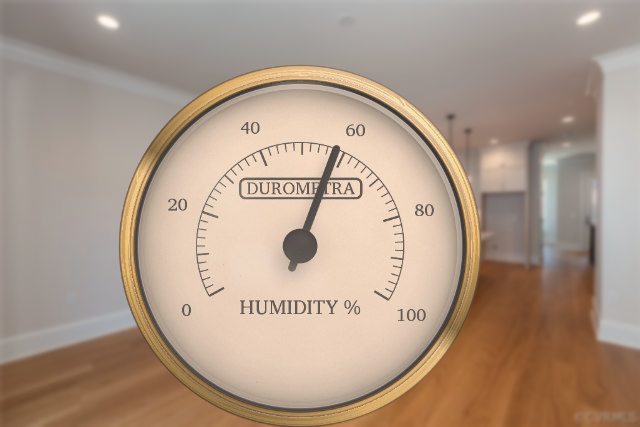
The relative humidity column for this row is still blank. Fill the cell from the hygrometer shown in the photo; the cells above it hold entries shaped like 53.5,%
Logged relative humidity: 58,%
